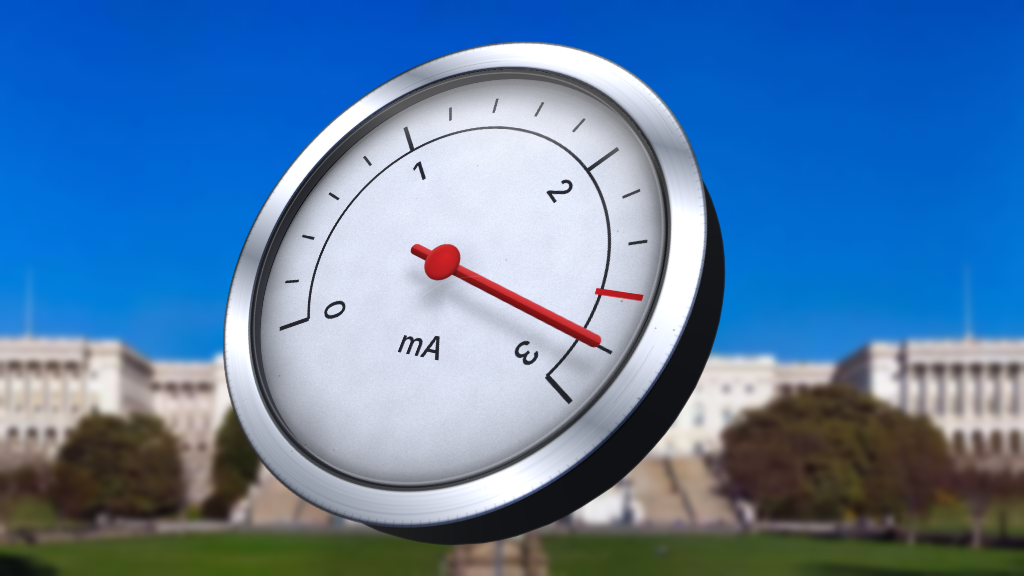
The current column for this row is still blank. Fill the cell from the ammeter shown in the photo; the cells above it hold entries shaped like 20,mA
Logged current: 2.8,mA
